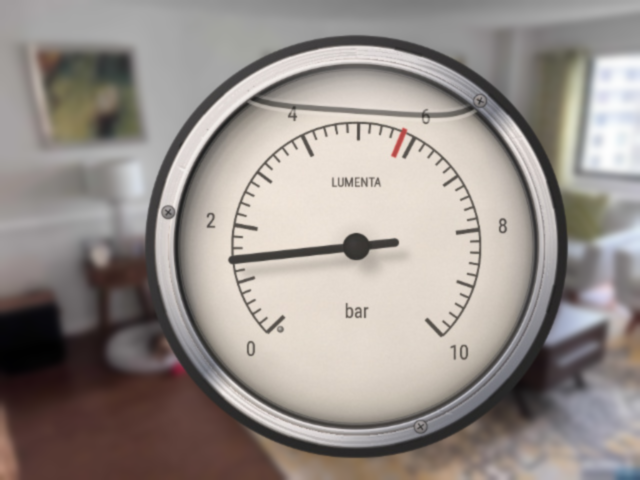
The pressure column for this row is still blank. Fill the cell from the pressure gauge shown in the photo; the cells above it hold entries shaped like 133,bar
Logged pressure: 1.4,bar
